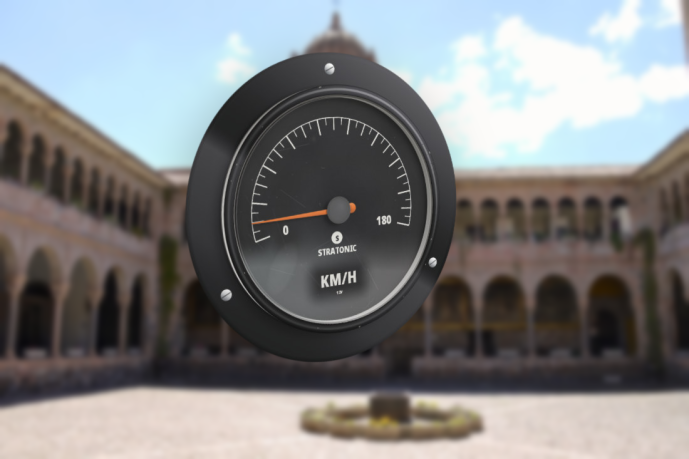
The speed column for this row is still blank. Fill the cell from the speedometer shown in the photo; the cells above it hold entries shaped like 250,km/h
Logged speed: 10,km/h
